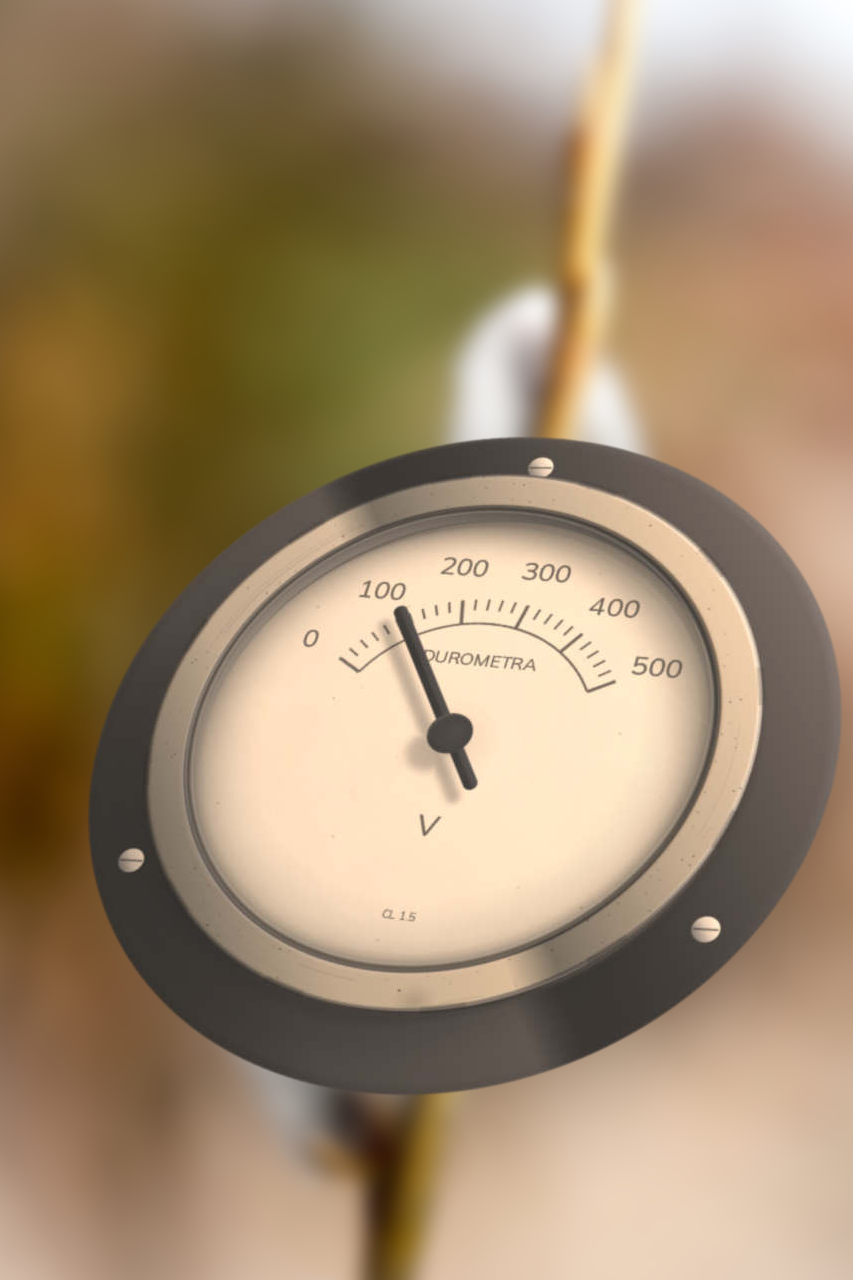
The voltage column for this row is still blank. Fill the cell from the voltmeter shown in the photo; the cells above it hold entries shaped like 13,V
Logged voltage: 110,V
